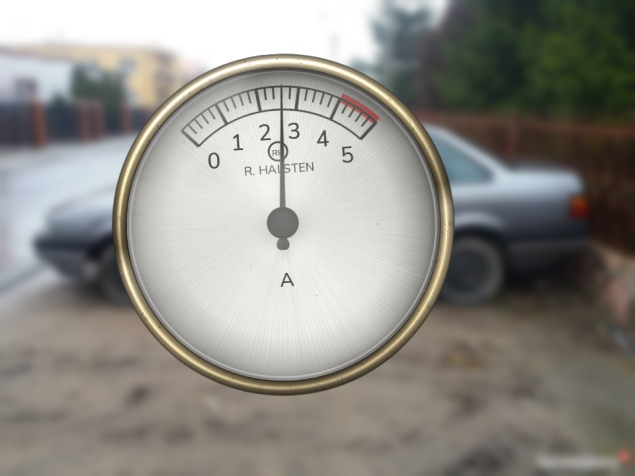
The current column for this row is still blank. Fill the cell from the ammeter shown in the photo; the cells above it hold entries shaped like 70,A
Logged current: 2.6,A
